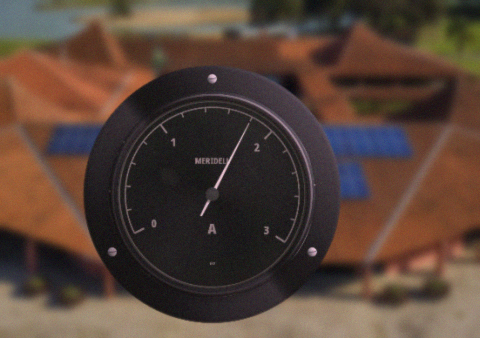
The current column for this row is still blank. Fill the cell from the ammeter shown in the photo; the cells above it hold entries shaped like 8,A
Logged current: 1.8,A
